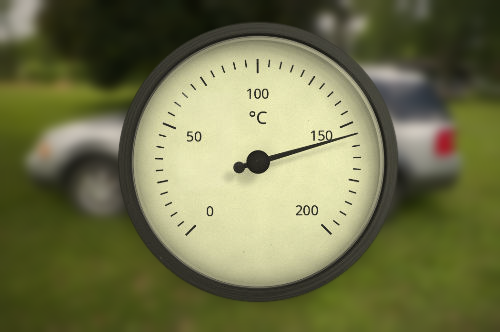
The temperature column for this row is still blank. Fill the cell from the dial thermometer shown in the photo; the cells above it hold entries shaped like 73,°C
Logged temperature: 155,°C
